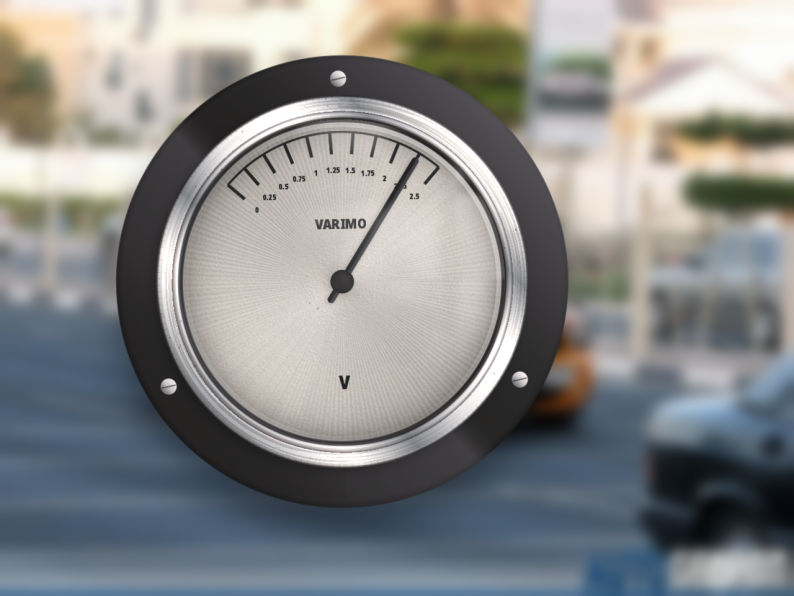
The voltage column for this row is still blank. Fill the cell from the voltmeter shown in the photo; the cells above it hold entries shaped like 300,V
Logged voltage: 2.25,V
